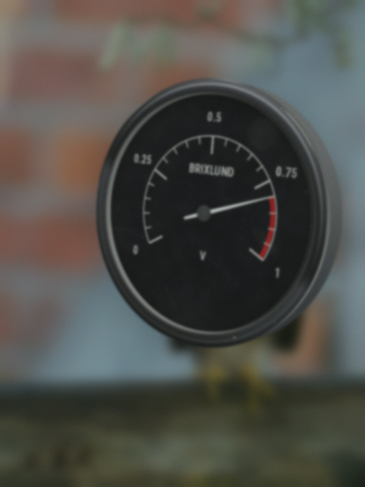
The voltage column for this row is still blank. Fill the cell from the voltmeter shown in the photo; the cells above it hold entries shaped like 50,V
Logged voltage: 0.8,V
